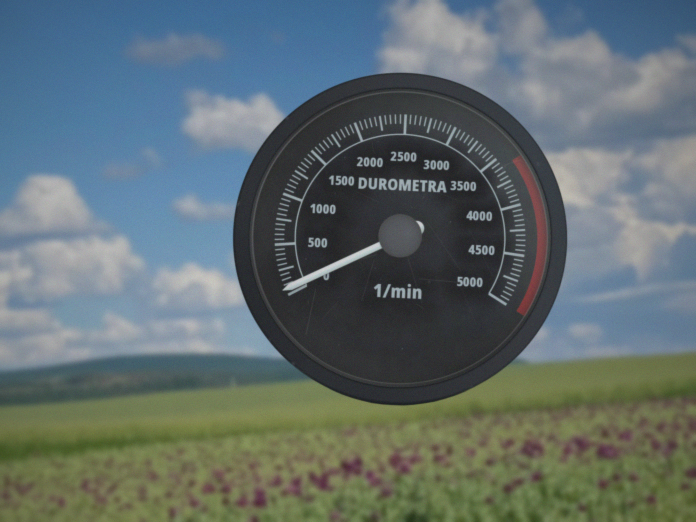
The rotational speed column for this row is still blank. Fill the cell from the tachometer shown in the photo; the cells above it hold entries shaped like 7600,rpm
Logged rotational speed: 50,rpm
